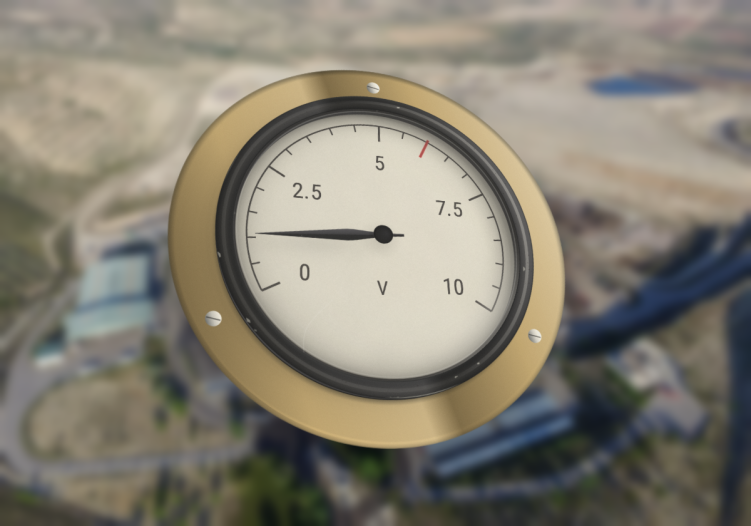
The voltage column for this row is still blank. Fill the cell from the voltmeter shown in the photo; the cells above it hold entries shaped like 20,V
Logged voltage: 1,V
